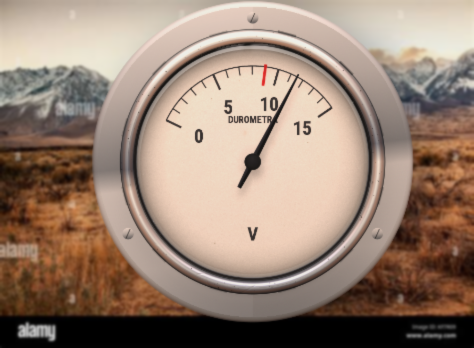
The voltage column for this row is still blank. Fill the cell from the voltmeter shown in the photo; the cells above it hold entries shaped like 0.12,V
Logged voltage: 11.5,V
